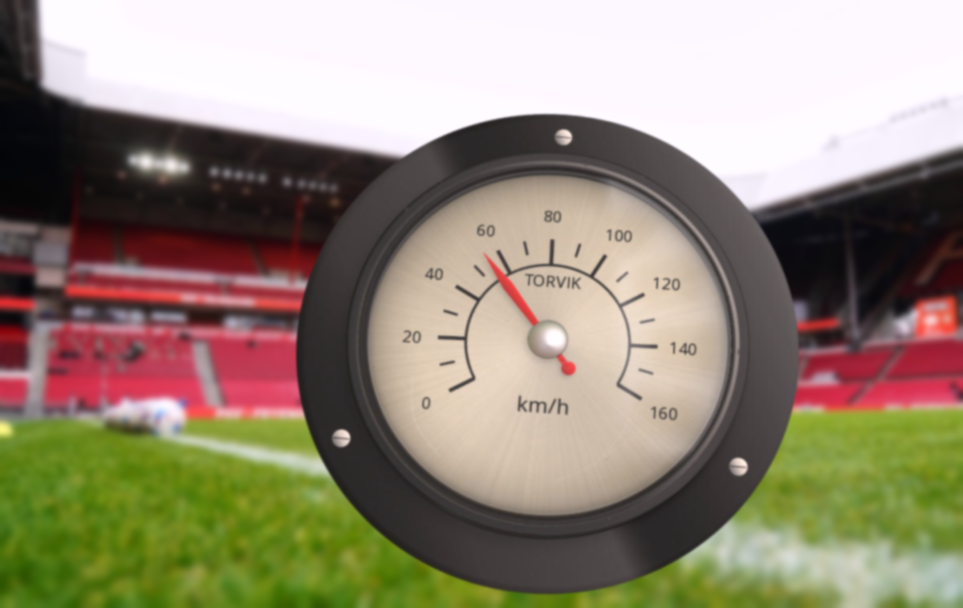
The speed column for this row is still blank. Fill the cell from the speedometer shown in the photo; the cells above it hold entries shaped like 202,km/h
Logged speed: 55,km/h
